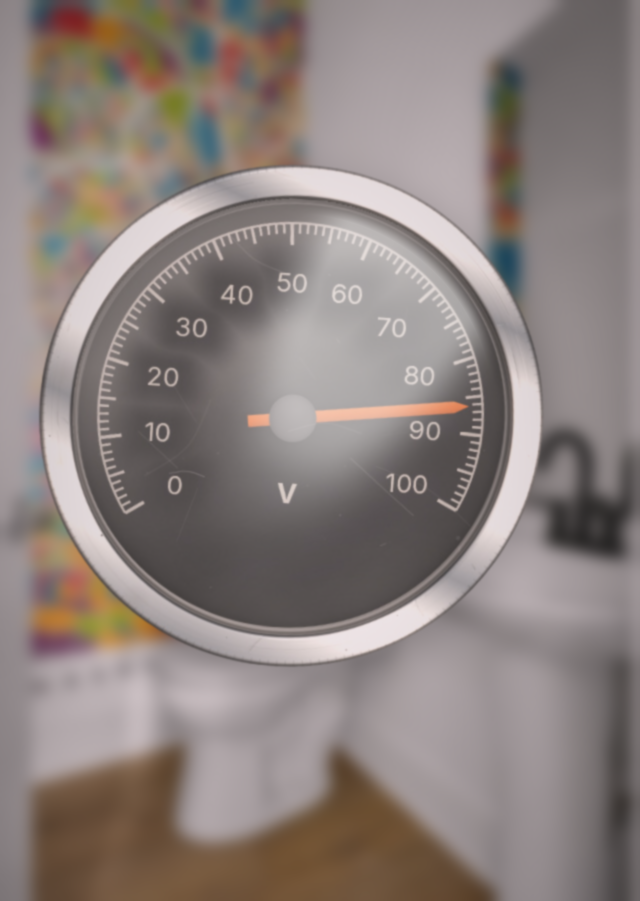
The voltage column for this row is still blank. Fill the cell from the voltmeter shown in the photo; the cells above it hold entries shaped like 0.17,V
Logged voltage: 86,V
